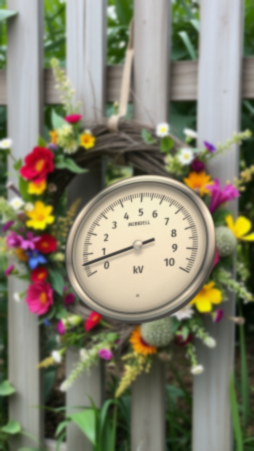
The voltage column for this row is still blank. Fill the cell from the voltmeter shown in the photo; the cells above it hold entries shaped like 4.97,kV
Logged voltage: 0.5,kV
